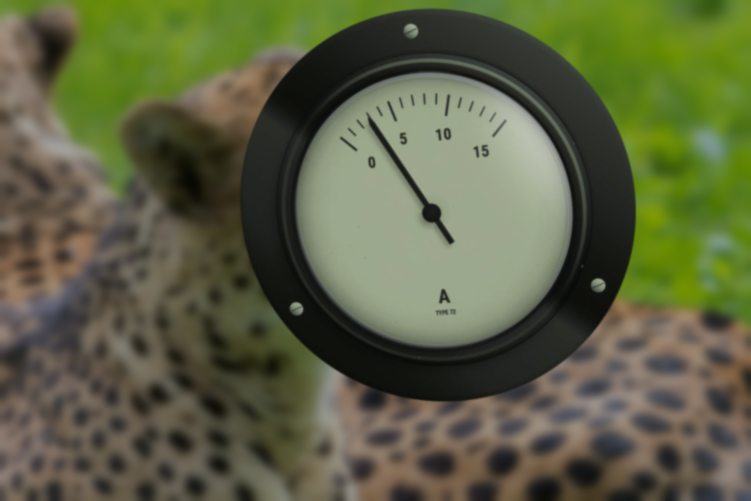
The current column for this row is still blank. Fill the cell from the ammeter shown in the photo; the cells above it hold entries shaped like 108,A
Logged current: 3,A
